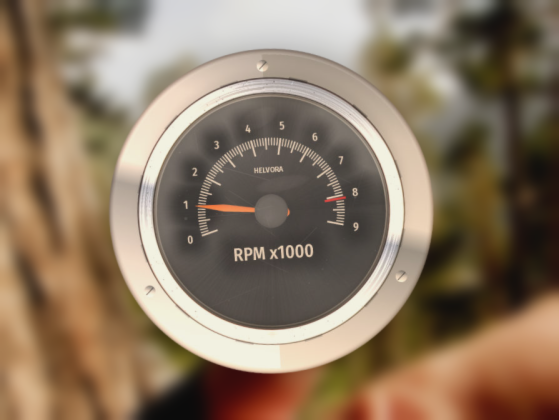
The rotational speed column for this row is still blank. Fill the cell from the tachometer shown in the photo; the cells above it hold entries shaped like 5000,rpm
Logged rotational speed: 1000,rpm
